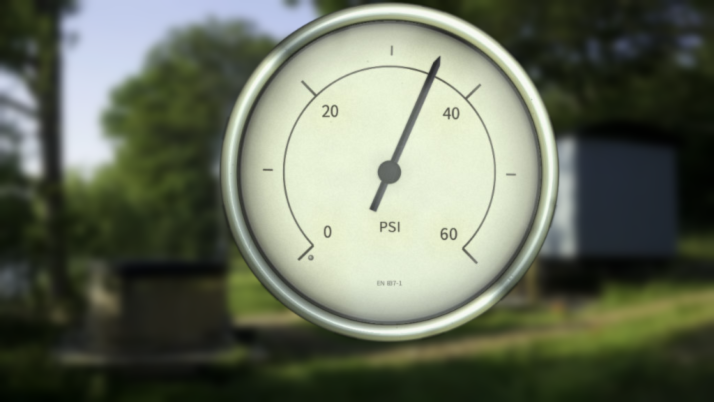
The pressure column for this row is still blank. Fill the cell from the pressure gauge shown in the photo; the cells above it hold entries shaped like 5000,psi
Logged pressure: 35,psi
